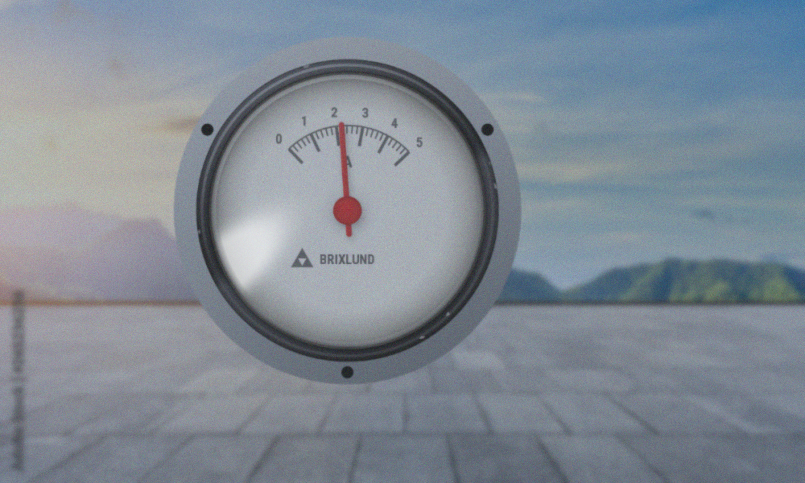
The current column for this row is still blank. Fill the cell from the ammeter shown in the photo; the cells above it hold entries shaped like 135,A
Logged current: 2.2,A
